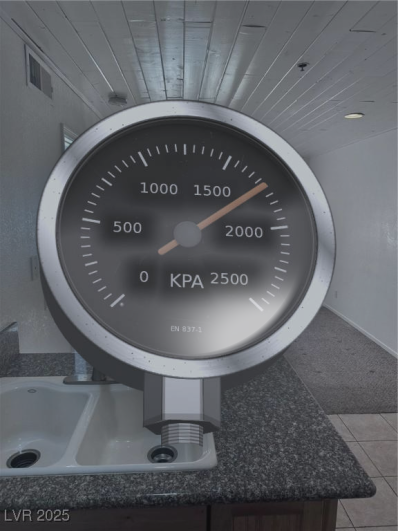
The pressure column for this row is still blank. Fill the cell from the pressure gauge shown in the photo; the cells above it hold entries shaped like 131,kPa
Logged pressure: 1750,kPa
